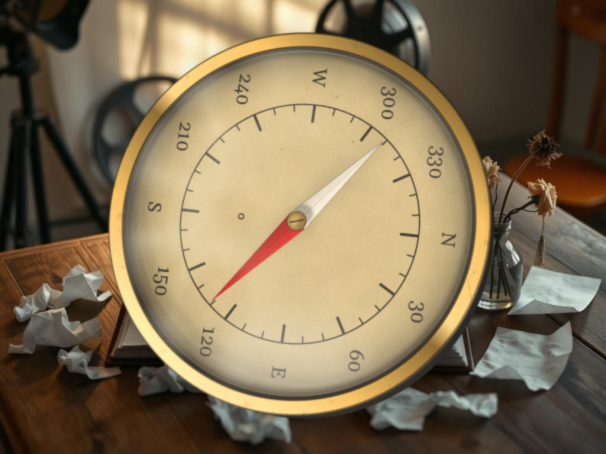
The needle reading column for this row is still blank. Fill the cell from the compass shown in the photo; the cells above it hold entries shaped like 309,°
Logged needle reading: 130,°
